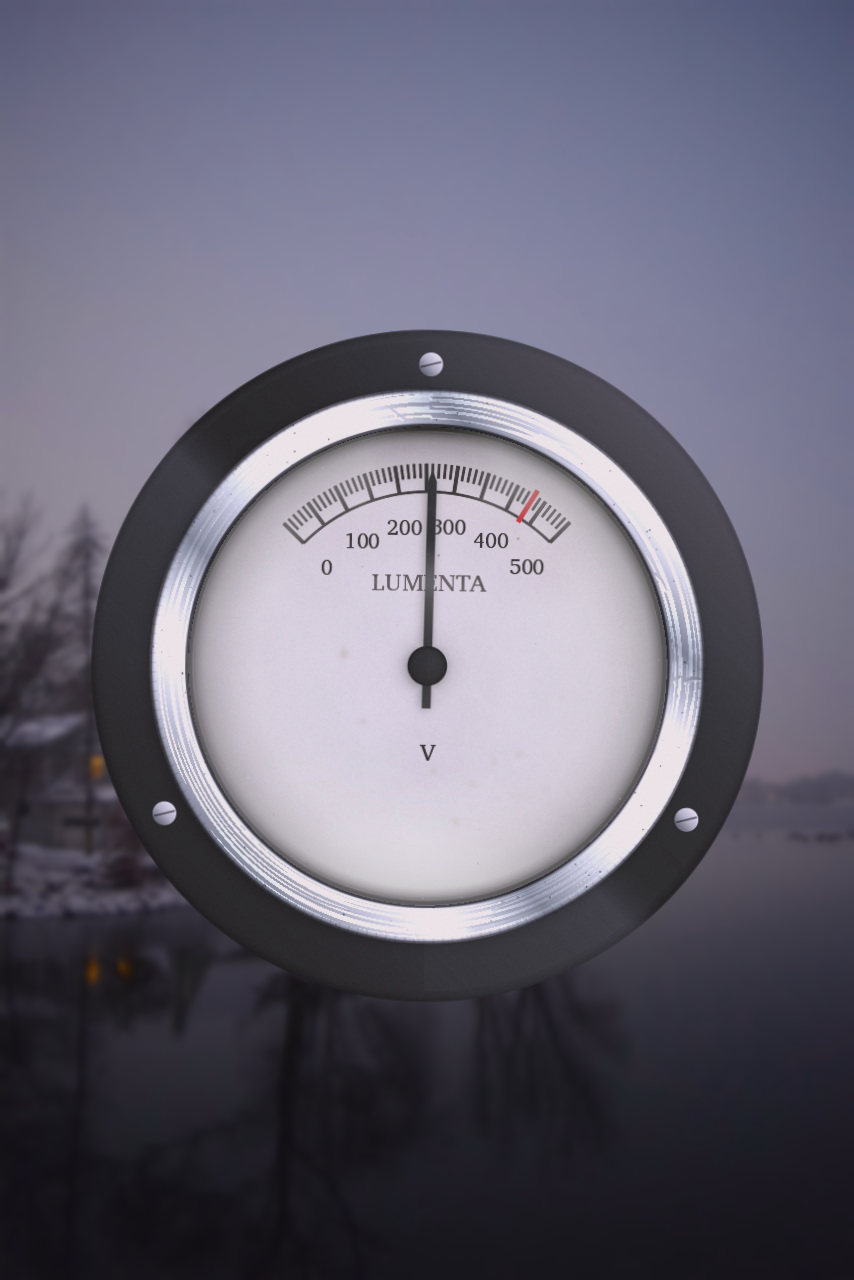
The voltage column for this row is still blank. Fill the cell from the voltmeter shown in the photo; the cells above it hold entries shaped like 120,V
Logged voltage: 260,V
